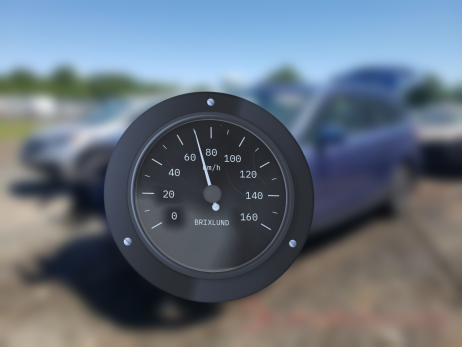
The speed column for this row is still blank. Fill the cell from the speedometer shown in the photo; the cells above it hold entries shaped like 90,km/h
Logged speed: 70,km/h
